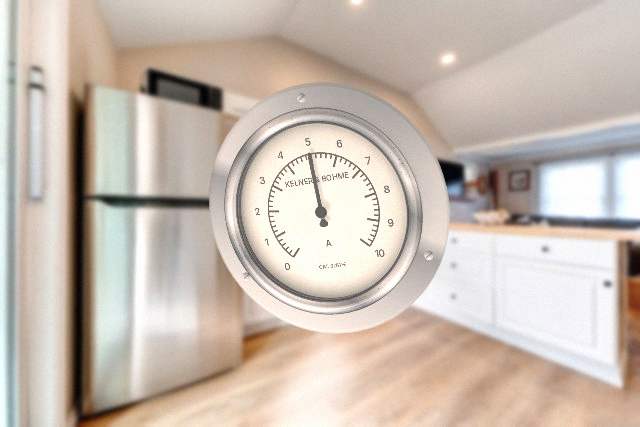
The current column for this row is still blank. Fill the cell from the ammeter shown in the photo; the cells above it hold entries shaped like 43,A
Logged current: 5,A
